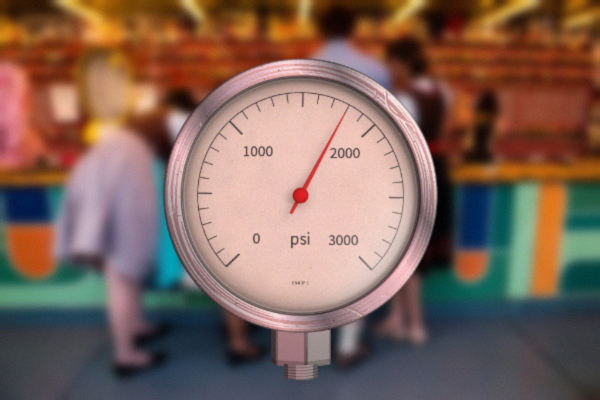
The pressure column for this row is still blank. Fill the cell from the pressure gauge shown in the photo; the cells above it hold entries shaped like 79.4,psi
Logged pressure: 1800,psi
